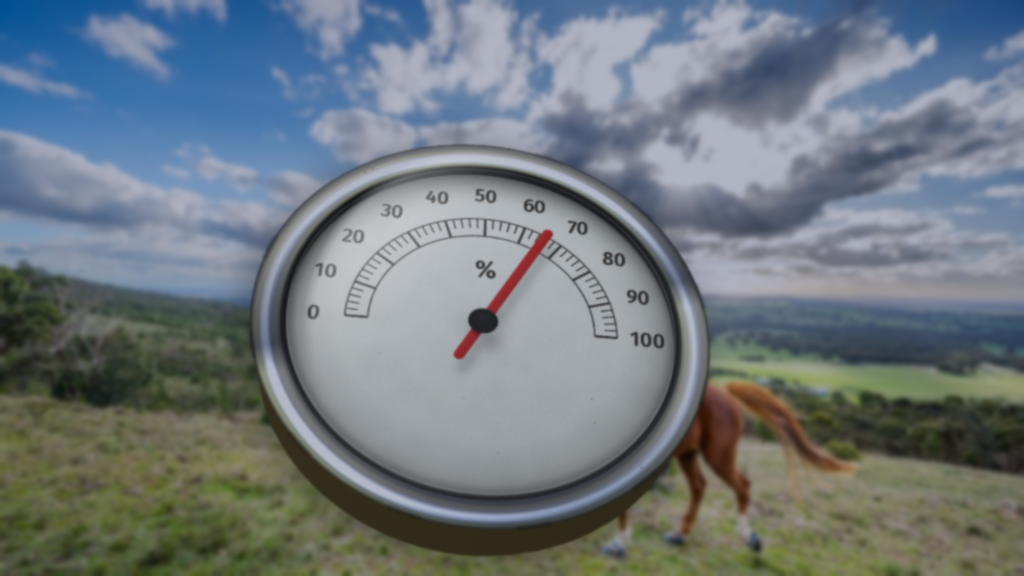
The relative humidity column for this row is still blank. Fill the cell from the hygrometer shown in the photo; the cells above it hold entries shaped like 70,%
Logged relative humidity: 66,%
